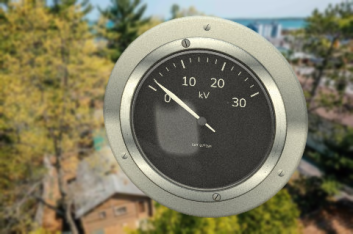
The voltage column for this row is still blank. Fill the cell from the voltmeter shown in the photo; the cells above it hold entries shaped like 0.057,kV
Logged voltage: 2,kV
